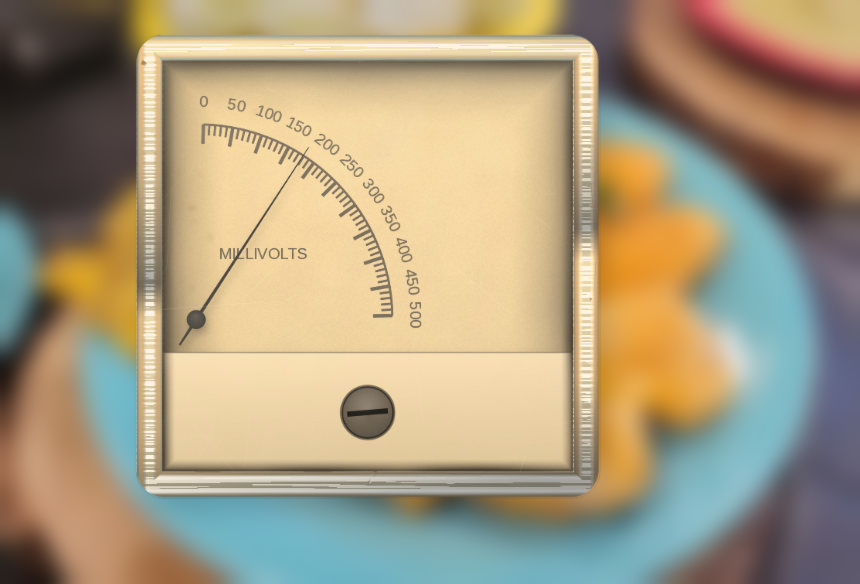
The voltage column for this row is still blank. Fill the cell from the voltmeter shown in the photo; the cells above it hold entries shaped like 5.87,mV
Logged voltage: 180,mV
